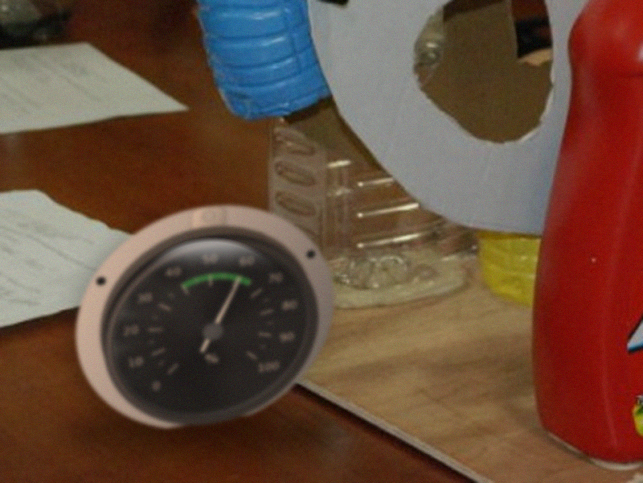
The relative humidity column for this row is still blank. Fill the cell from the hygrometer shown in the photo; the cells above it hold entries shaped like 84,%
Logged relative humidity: 60,%
